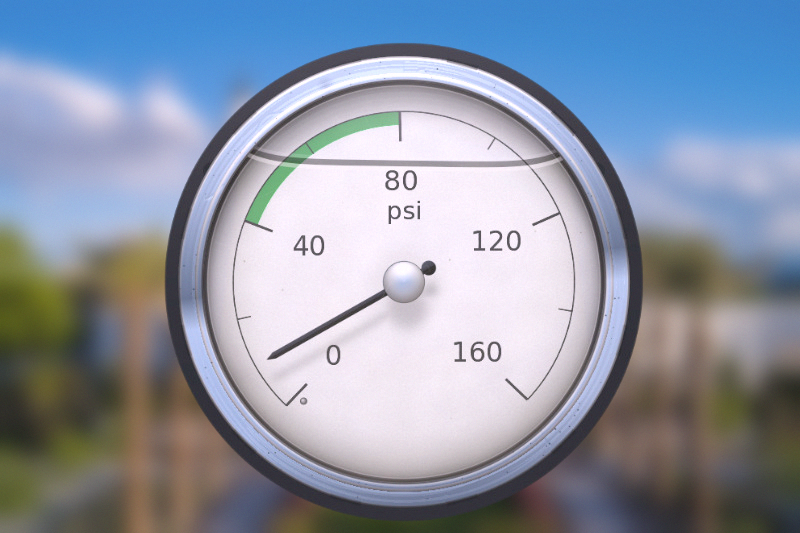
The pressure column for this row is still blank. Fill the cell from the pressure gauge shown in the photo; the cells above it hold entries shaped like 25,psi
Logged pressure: 10,psi
